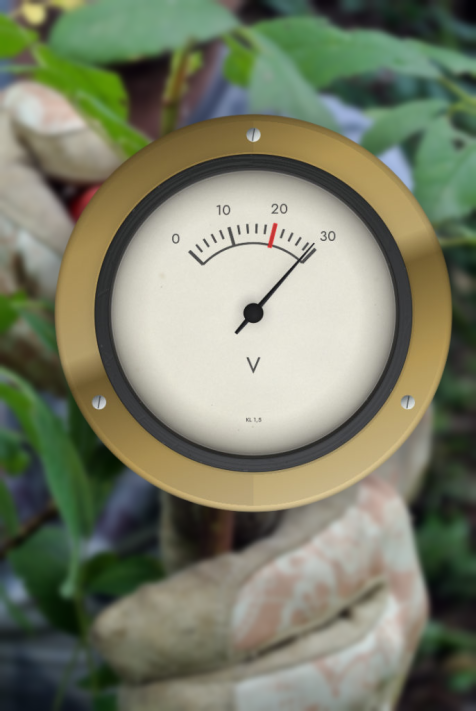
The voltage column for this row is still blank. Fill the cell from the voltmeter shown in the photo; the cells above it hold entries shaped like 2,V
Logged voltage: 29,V
